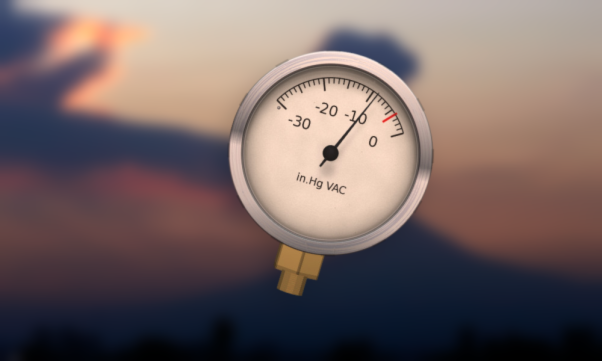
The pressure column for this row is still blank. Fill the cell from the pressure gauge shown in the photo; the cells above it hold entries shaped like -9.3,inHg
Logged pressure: -9,inHg
